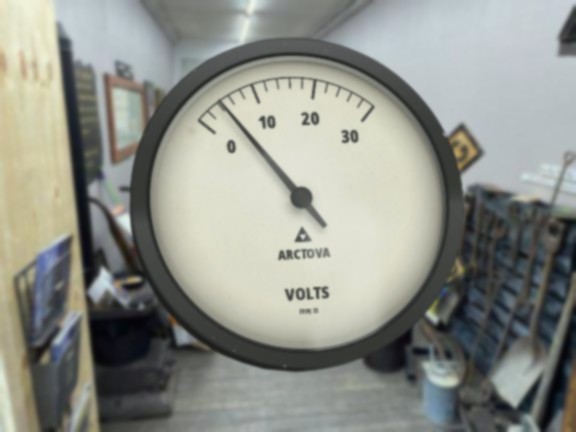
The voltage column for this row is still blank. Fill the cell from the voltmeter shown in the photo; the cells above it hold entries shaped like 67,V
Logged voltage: 4,V
